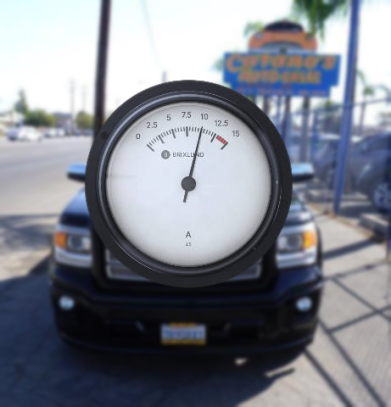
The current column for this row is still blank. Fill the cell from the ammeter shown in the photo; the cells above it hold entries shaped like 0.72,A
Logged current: 10,A
